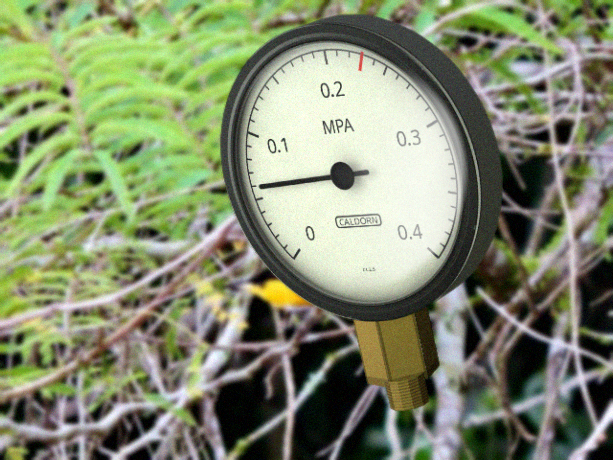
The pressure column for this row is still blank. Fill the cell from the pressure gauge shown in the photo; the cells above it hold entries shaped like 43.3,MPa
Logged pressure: 0.06,MPa
